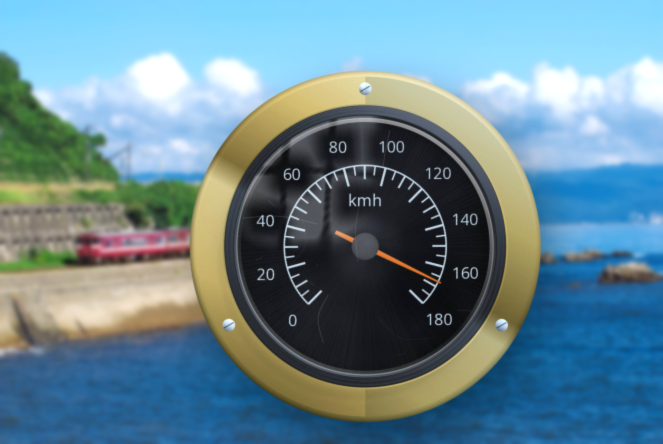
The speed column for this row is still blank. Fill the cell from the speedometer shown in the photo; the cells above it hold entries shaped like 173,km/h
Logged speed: 167.5,km/h
